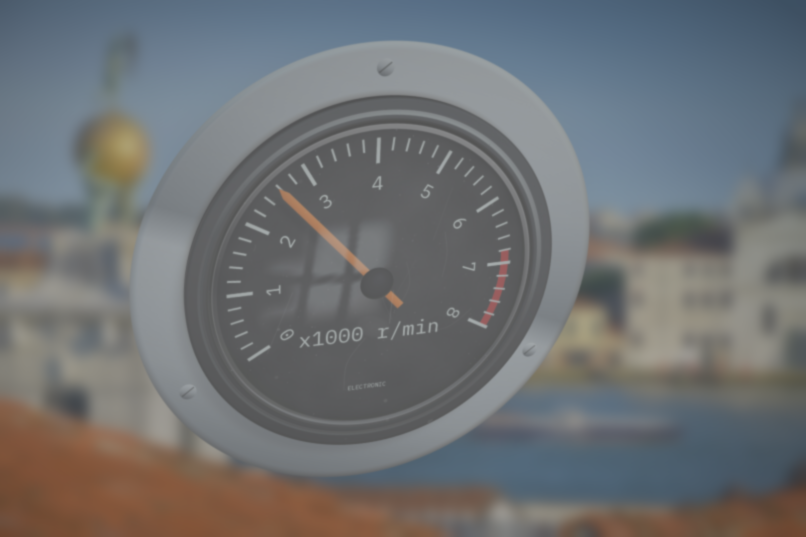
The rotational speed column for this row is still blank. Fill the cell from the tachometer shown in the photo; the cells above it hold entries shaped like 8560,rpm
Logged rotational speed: 2600,rpm
